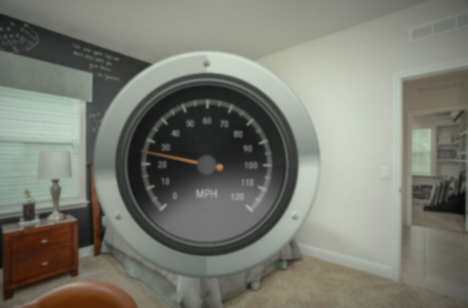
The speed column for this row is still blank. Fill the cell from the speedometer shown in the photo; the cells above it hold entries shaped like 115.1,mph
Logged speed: 25,mph
